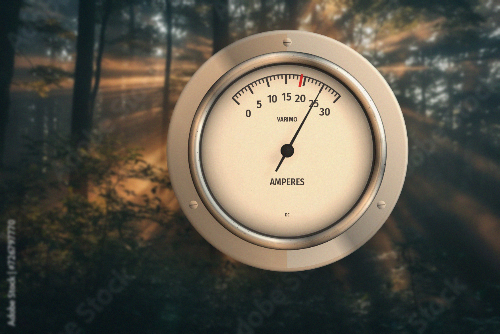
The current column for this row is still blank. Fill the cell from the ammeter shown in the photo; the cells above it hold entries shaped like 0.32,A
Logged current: 25,A
